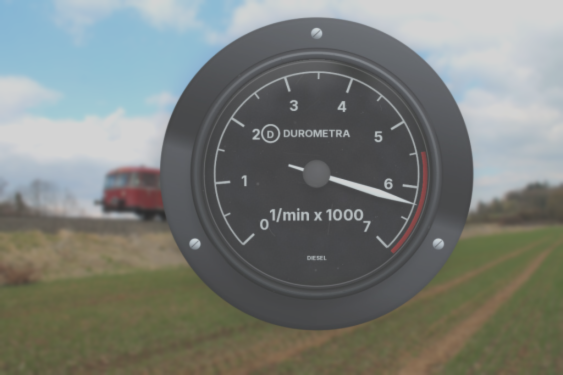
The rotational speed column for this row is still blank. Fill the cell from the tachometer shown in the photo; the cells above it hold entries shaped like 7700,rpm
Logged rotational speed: 6250,rpm
